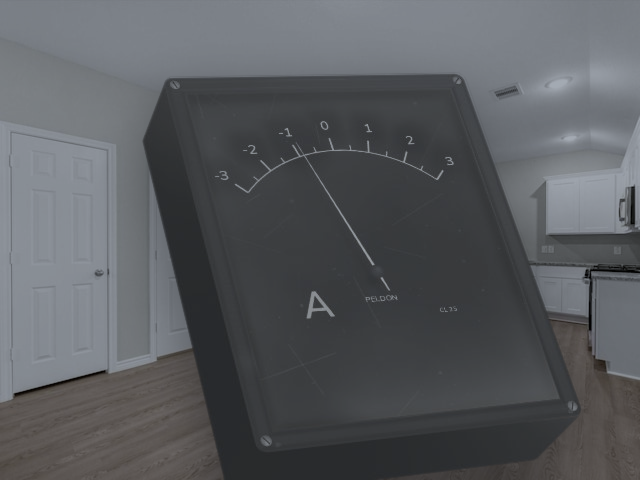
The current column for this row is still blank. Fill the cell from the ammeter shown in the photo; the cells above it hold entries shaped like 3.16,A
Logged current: -1,A
